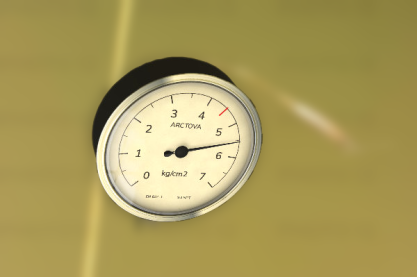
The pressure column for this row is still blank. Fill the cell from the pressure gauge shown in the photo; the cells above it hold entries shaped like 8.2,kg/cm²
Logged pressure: 5.5,kg/cm²
